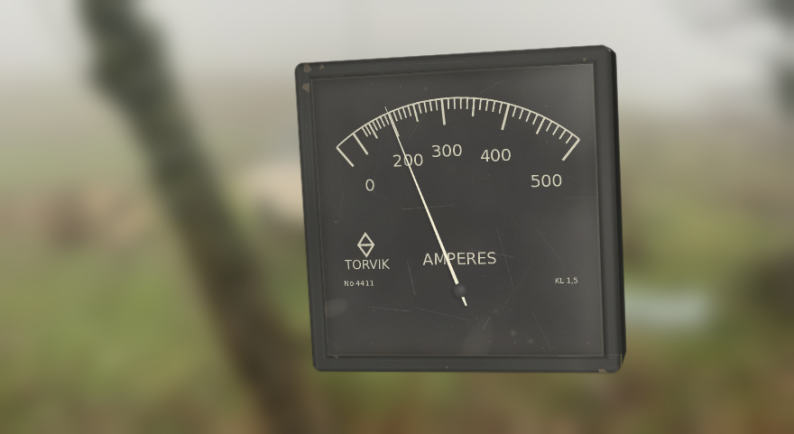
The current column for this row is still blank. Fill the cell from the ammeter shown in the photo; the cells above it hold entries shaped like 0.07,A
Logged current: 200,A
